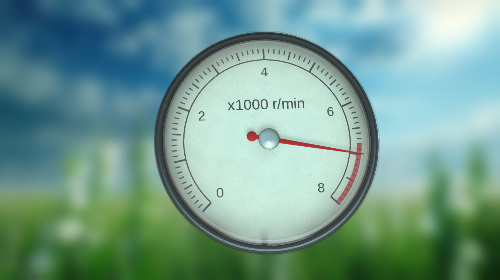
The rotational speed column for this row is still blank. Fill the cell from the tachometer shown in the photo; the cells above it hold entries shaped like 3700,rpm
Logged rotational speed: 7000,rpm
